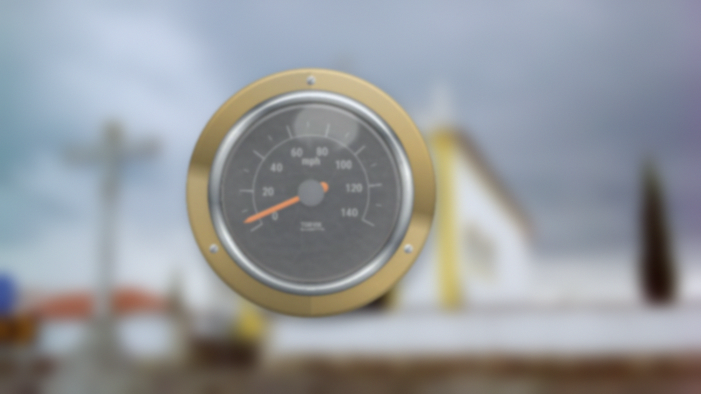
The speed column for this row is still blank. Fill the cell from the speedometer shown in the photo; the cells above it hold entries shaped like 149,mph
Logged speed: 5,mph
